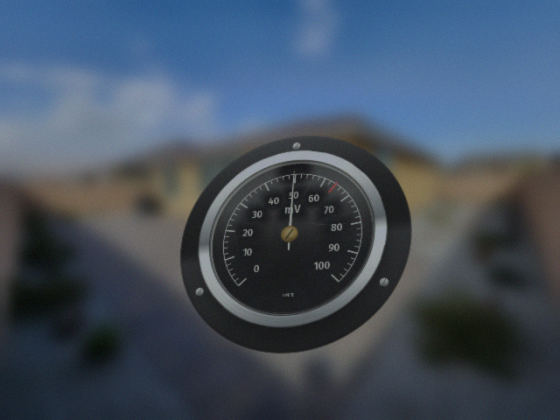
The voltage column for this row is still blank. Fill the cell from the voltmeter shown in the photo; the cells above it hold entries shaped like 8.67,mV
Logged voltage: 50,mV
